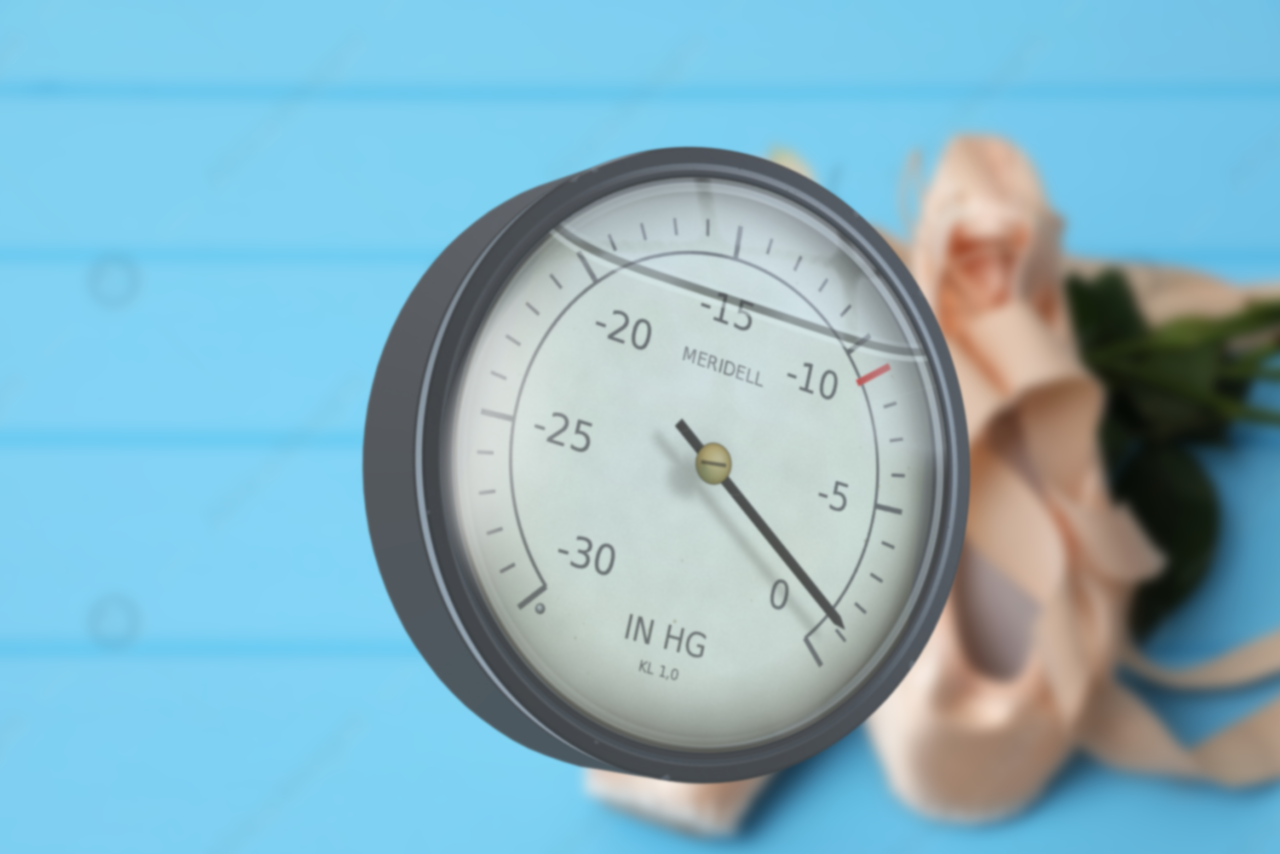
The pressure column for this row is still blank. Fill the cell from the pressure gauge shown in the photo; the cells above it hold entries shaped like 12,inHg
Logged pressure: -1,inHg
